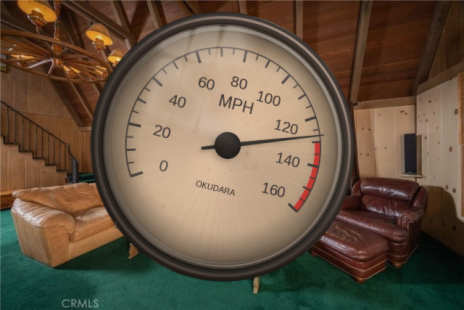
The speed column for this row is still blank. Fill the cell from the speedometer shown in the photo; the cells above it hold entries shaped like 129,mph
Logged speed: 127.5,mph
